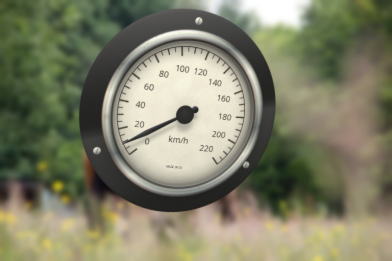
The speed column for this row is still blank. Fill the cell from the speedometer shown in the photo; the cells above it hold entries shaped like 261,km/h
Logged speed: 10,km/h
